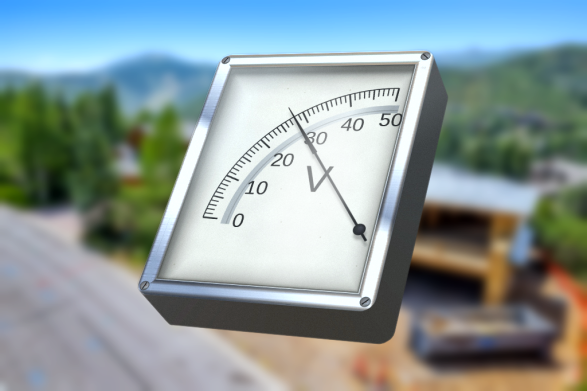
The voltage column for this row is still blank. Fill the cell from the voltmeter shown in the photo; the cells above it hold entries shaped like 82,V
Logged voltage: 28,V
